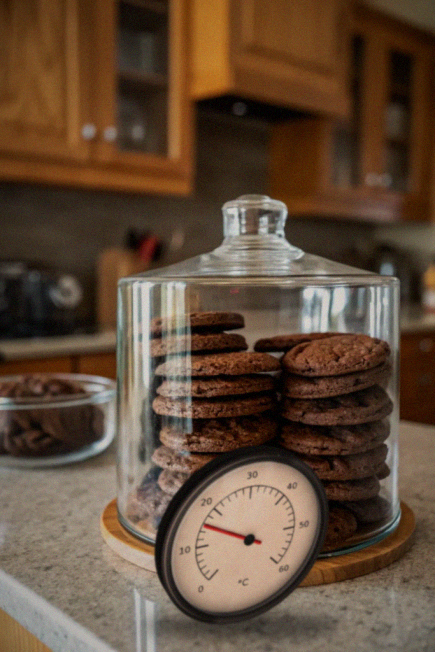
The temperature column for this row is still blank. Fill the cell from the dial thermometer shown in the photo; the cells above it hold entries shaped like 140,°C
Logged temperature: 16,°C
